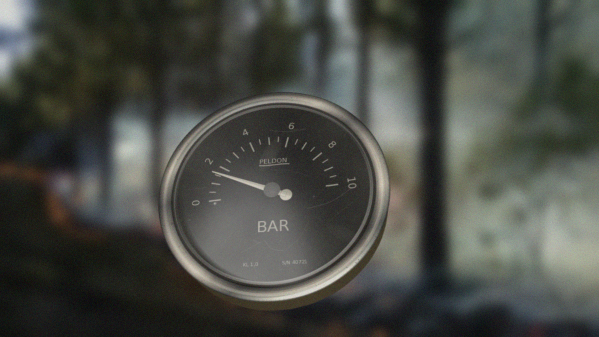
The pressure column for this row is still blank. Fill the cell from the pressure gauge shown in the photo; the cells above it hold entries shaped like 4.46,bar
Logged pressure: 1.5,bar
